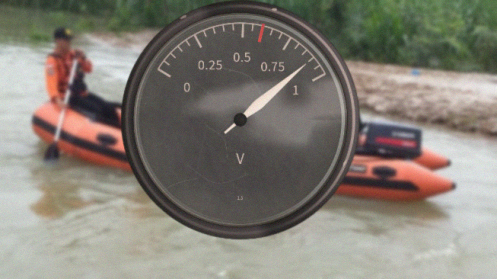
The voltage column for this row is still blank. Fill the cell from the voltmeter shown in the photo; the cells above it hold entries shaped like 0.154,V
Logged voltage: 0.9,V
